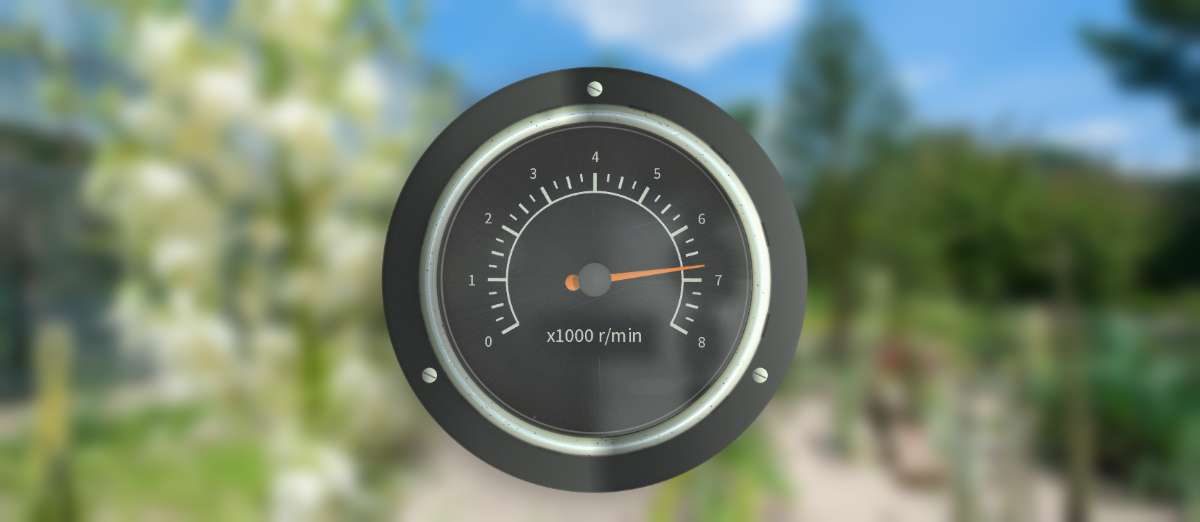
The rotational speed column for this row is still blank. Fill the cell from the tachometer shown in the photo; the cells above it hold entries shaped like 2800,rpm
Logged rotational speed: 6750,rpm
